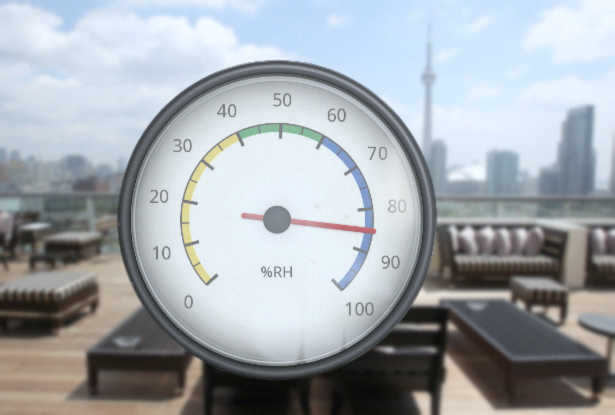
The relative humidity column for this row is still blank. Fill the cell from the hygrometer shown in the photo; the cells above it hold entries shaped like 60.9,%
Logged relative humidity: 85,%
